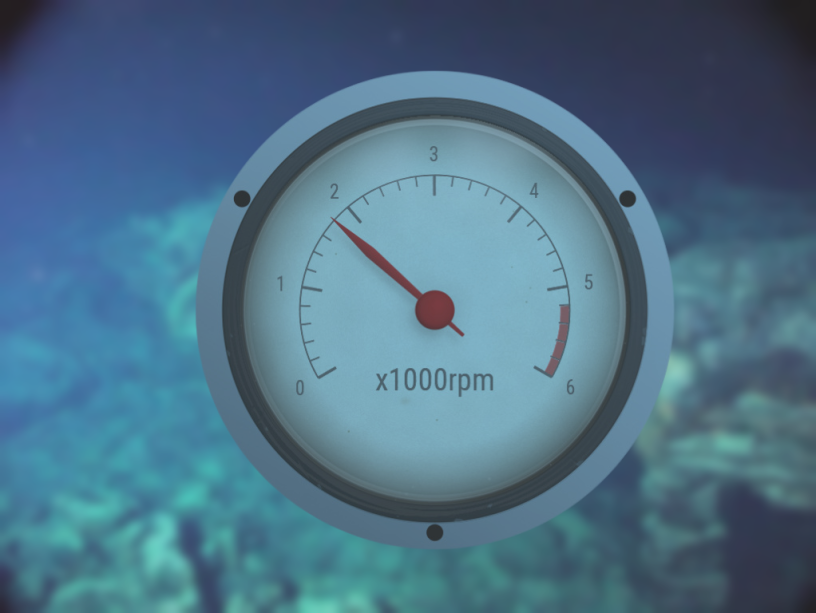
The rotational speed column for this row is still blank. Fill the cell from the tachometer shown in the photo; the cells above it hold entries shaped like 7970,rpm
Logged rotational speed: 1800,rpm
